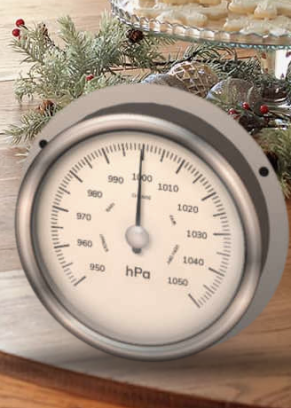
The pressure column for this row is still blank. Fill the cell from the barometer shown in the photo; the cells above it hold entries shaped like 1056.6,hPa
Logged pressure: 1000,hPa
